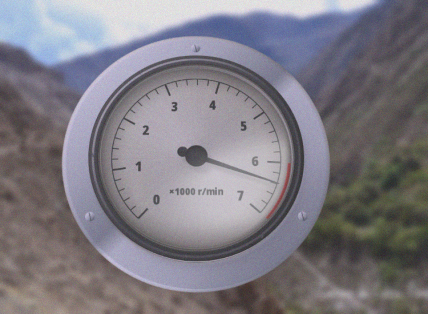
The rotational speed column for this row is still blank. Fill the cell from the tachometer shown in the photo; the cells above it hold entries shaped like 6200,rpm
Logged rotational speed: 6400,rpm
